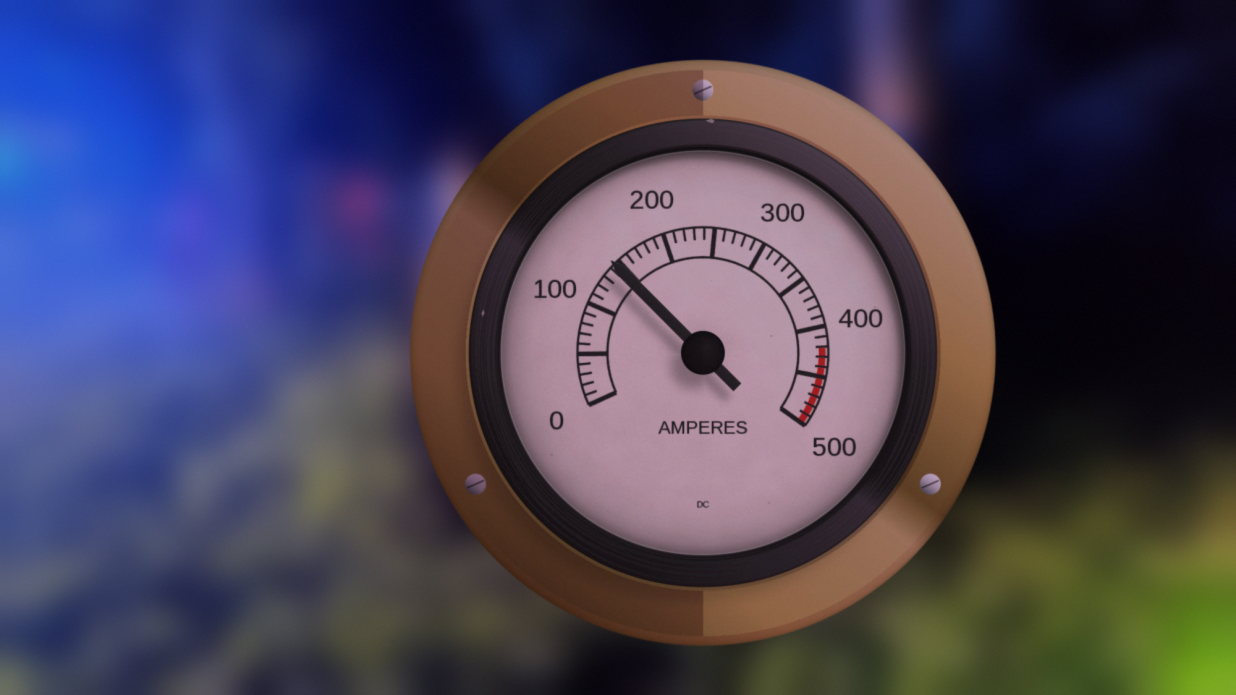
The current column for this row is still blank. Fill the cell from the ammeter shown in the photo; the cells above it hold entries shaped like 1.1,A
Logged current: 145,A
